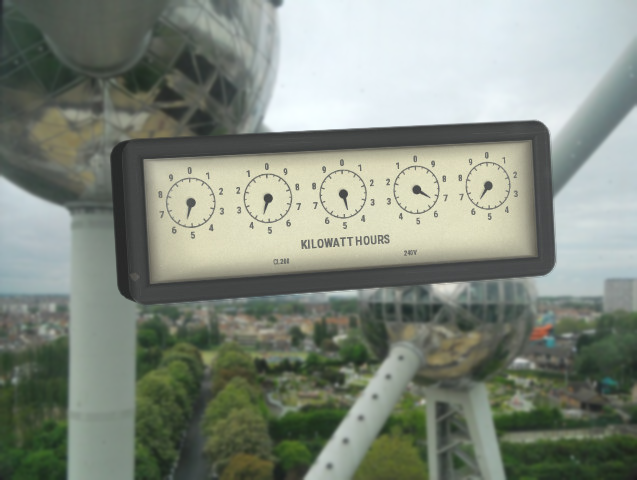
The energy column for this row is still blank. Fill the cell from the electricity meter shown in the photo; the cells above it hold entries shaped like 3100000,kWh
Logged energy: 54466,kWh
